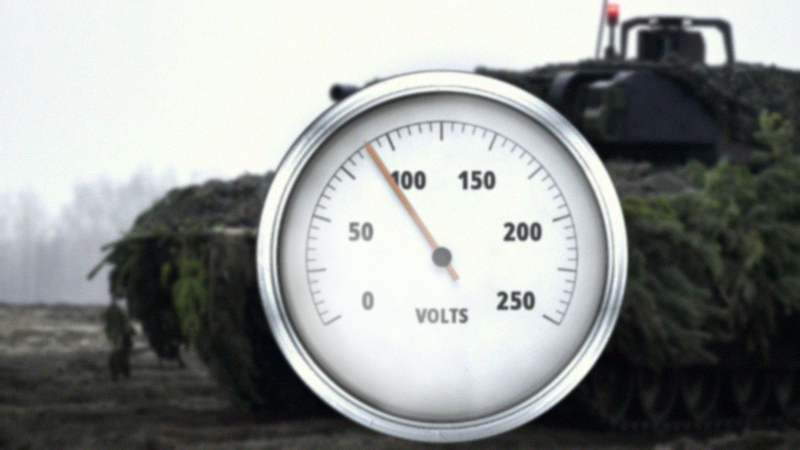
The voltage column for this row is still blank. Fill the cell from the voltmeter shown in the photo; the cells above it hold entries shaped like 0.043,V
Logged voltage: 90,V
